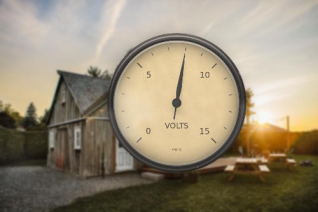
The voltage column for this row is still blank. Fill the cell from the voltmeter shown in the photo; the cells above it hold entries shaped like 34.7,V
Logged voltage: 8,V
